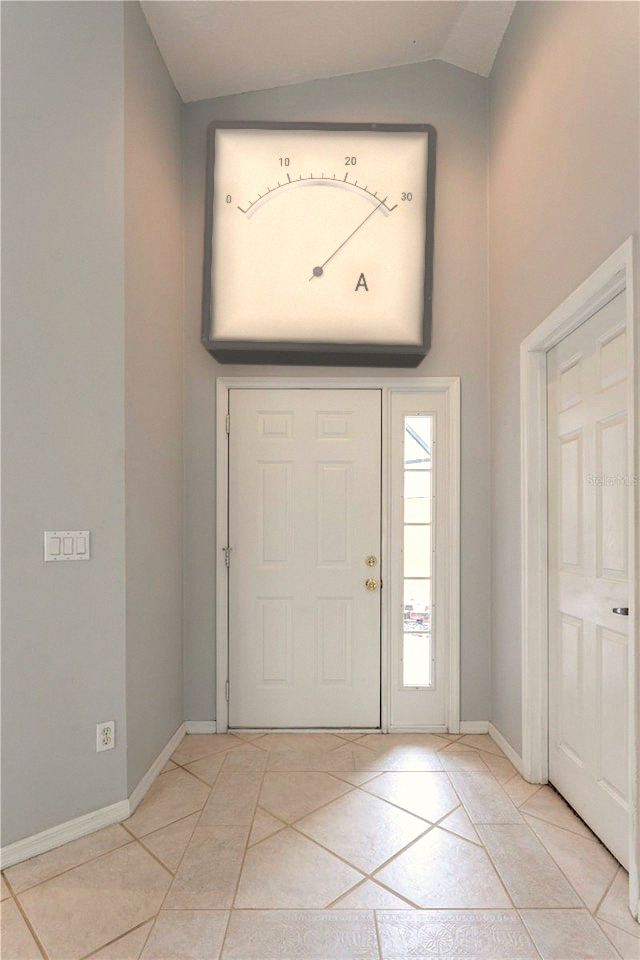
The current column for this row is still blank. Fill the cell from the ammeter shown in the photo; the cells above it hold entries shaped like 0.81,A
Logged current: 28,A
